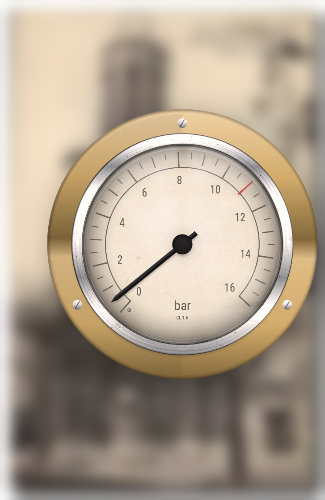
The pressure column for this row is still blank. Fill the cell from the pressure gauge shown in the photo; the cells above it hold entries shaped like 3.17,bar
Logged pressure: 0.5,bar
